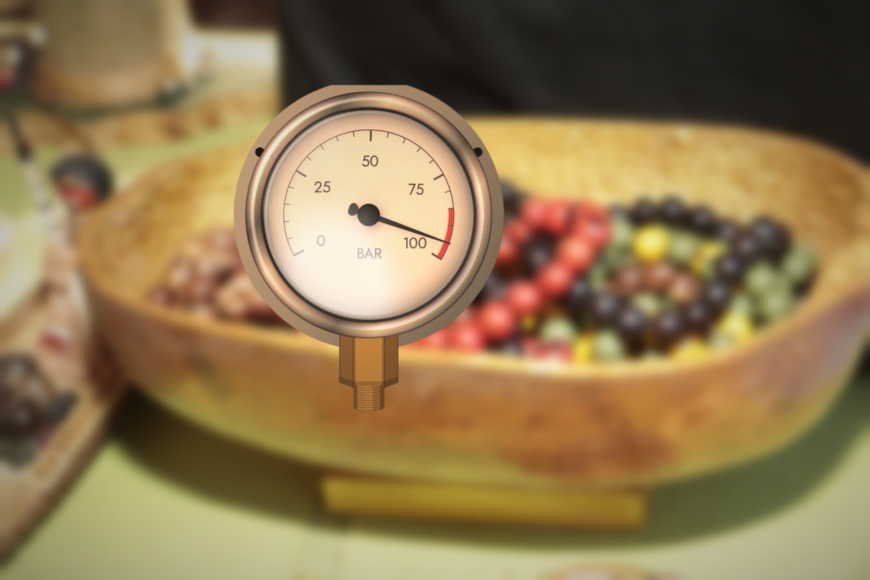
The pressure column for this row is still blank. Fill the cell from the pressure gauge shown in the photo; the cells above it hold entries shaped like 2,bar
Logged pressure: 95,bar
